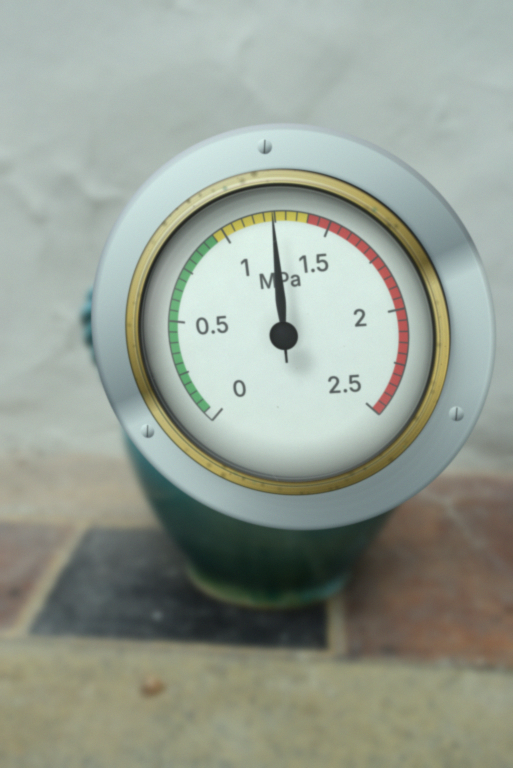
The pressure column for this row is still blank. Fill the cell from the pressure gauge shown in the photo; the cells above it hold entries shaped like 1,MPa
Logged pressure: 1.25,MPa
